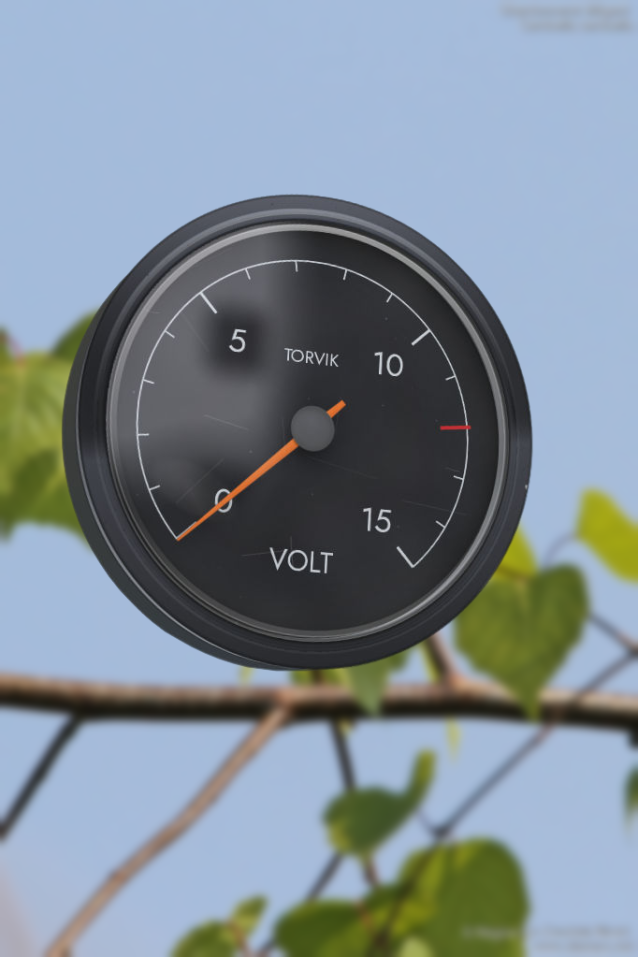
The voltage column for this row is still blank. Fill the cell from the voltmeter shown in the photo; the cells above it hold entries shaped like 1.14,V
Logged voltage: 0,V
